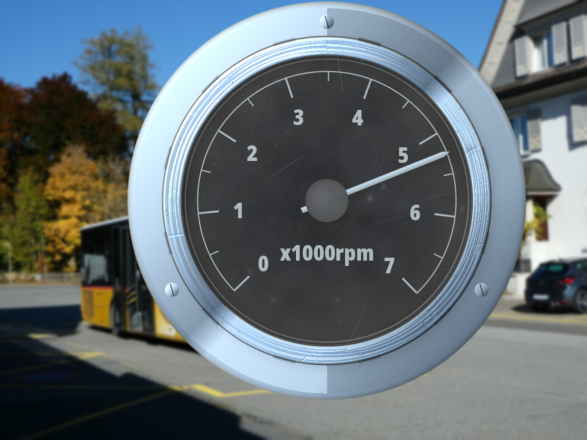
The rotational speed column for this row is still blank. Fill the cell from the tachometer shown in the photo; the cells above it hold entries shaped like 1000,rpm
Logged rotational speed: 5250,rpm
